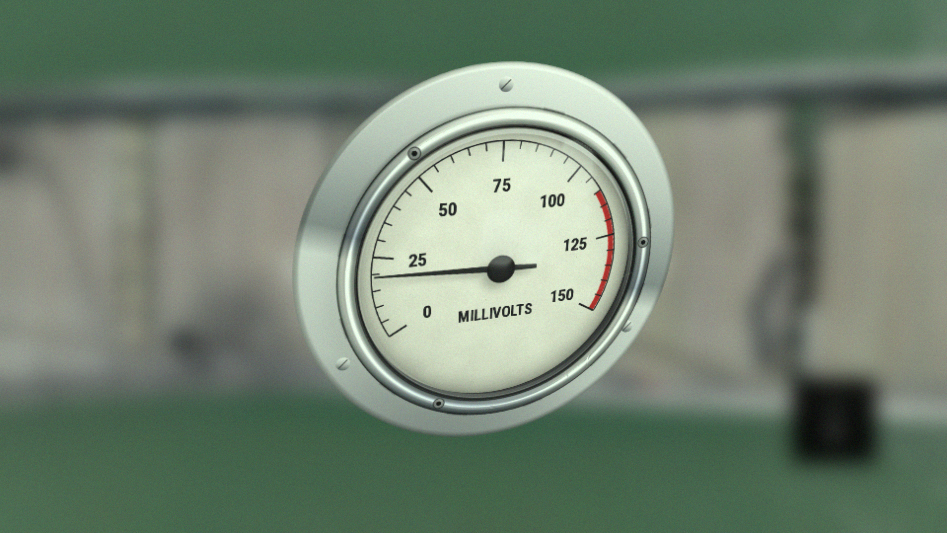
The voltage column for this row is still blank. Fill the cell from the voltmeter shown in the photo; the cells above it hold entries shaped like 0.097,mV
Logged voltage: 20,mV
